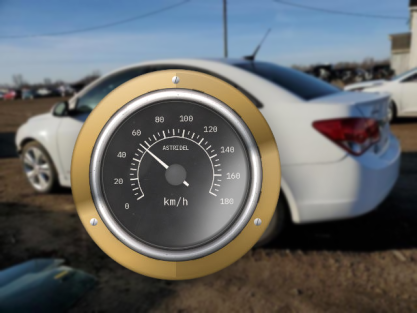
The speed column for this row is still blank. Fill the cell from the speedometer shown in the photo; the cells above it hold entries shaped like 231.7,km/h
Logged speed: 55,km/h
